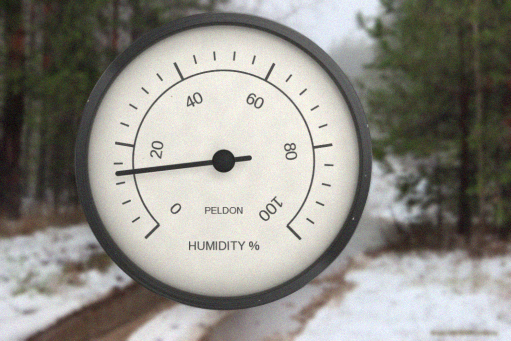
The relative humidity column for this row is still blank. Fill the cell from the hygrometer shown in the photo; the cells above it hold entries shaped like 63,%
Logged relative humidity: 14,%
